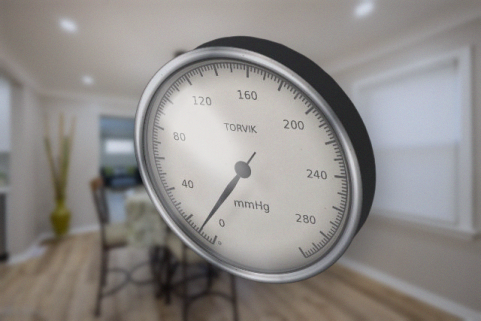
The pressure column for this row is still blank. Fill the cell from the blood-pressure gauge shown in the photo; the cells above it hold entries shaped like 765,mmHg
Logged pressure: 10,mmHg
